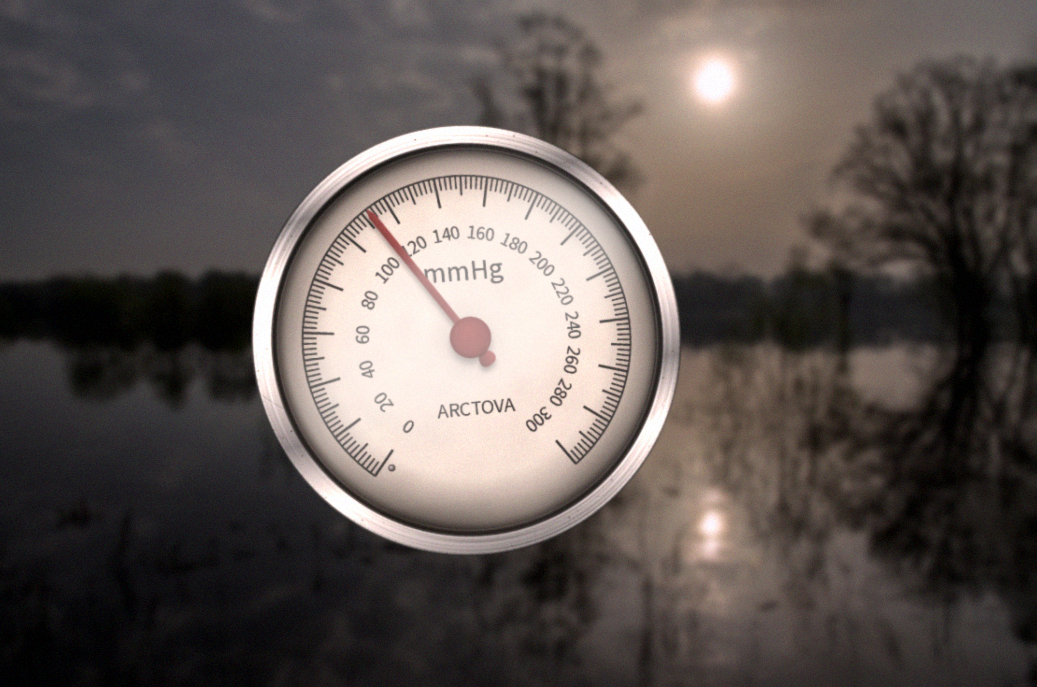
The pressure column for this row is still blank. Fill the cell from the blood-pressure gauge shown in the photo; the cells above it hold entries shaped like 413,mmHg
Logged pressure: 112,mmHg
